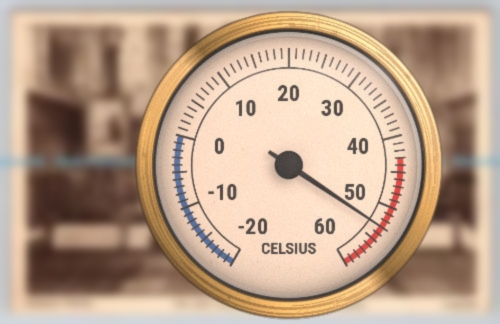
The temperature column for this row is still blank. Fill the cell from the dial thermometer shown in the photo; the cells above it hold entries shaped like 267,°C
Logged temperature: 53,°C
